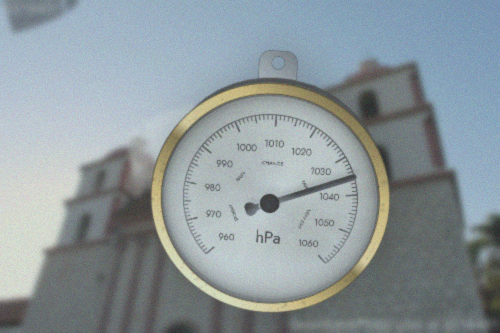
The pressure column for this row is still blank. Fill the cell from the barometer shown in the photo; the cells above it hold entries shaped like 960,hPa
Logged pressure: 1035,hPa
